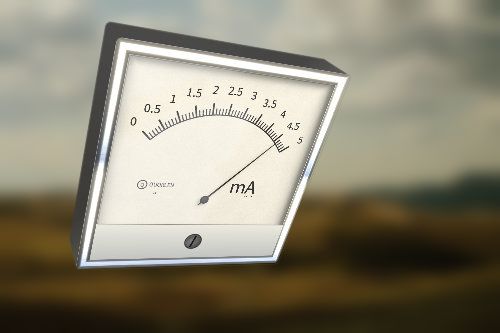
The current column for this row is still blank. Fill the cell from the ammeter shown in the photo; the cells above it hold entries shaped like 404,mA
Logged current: 4.5,mA
